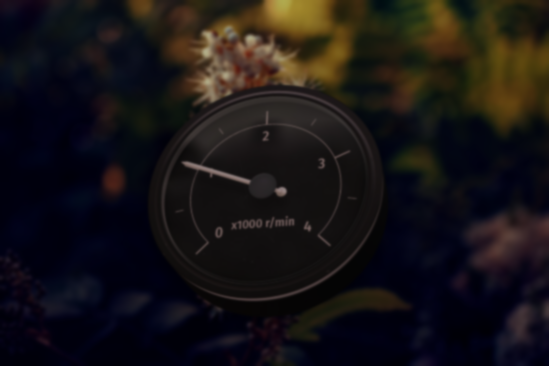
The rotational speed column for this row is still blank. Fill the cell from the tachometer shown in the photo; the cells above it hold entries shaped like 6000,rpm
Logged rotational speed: 1000,rpm
